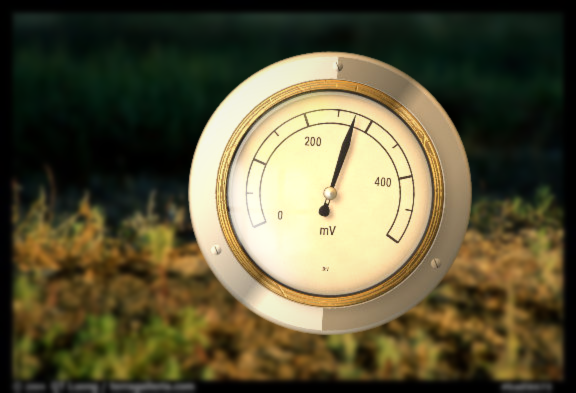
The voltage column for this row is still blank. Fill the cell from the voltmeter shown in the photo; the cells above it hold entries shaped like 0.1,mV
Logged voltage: 275,mV
